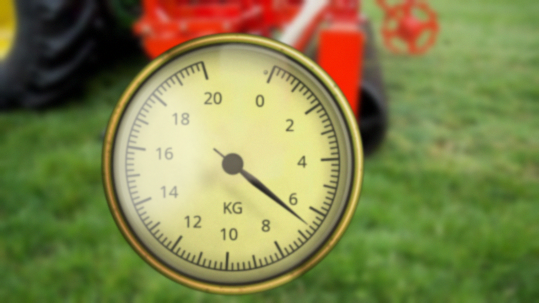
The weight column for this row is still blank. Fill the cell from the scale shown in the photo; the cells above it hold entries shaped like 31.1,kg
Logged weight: 6.6,kg
